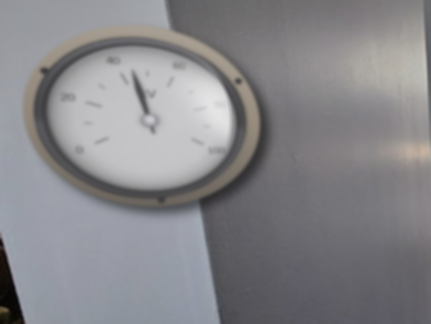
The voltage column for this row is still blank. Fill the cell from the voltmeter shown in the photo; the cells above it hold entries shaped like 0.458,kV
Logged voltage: 45,kV
